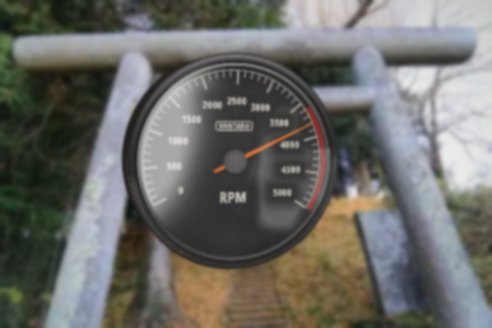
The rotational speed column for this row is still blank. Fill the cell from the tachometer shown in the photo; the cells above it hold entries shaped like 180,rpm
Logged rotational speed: 3800,rpm
